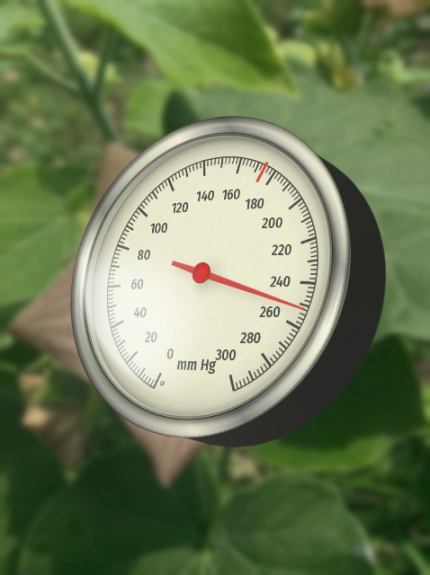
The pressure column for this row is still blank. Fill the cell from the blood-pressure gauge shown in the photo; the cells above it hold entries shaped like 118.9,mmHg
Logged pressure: 252,mmHg
